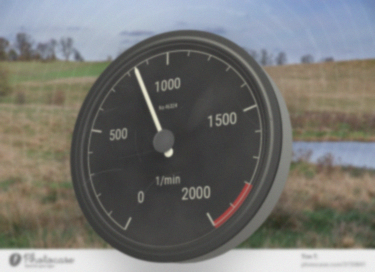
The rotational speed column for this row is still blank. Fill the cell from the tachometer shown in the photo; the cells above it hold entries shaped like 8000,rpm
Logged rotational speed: 850,rpm
